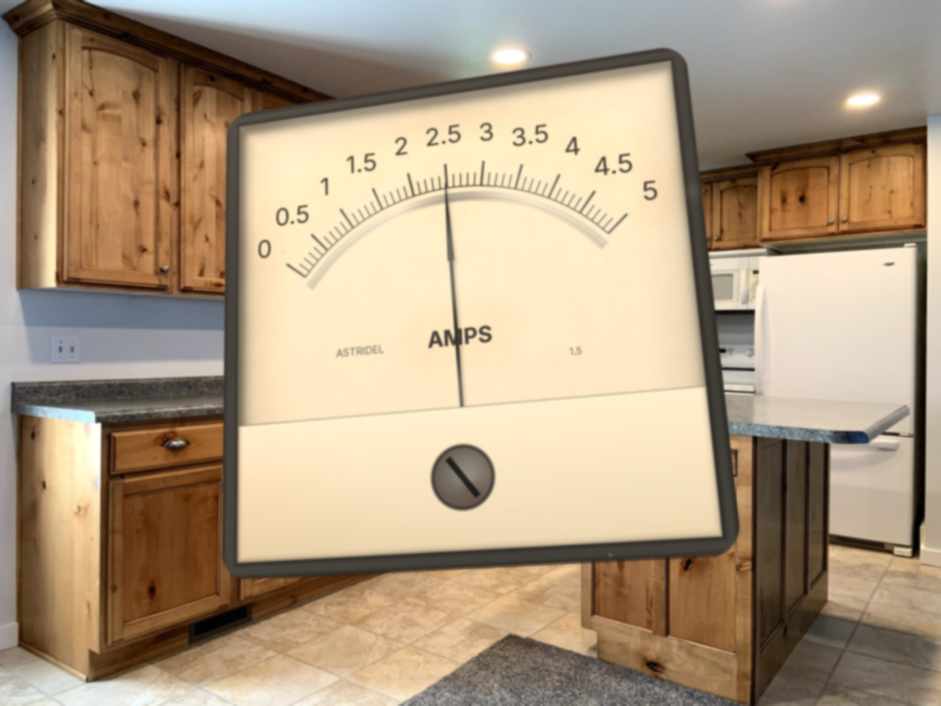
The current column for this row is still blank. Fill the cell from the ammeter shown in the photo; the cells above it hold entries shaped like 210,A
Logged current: 2.5,A
